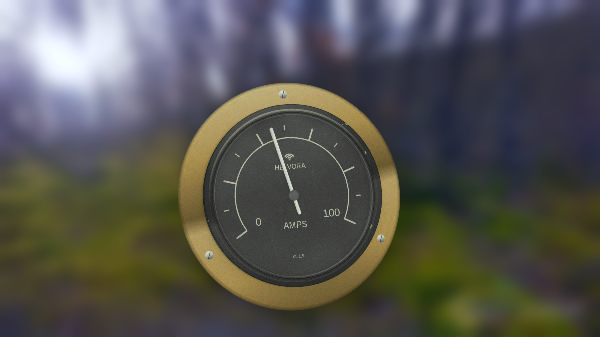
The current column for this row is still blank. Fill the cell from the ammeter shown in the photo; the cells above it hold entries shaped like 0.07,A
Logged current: 45,A
